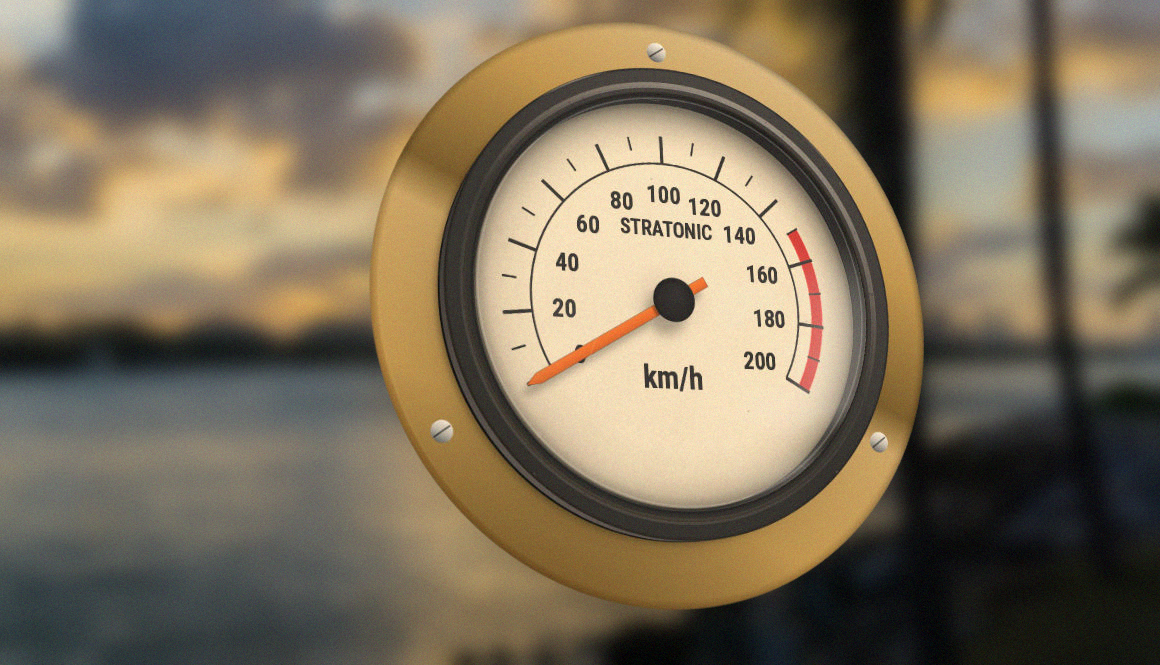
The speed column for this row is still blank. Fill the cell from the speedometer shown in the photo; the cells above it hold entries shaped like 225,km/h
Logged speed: 0,km/h
